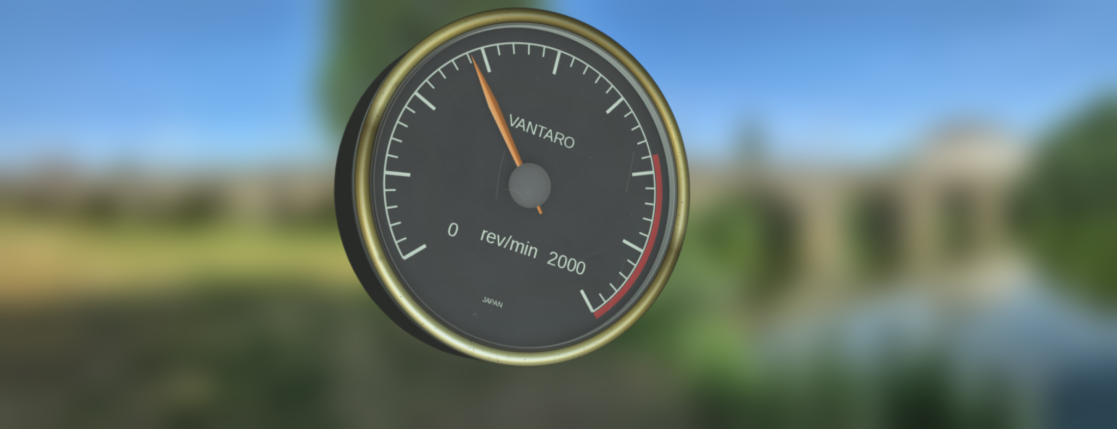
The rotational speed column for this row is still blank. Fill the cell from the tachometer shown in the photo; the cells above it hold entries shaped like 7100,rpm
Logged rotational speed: 700,rpm
